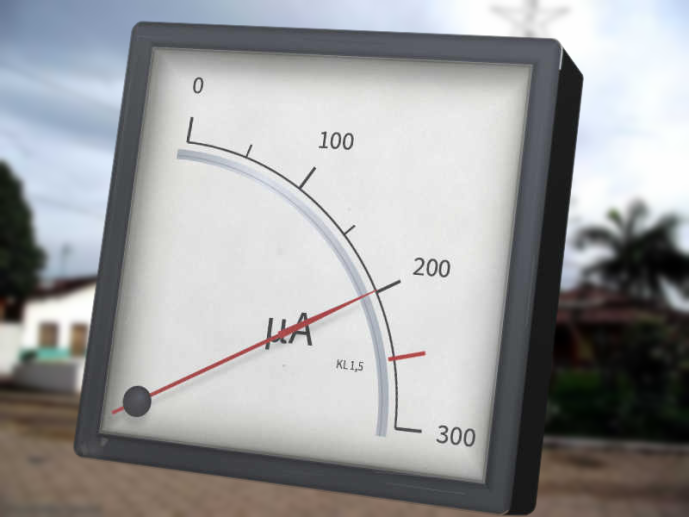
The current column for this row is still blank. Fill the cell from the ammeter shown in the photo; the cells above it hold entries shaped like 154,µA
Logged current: 200,µA
